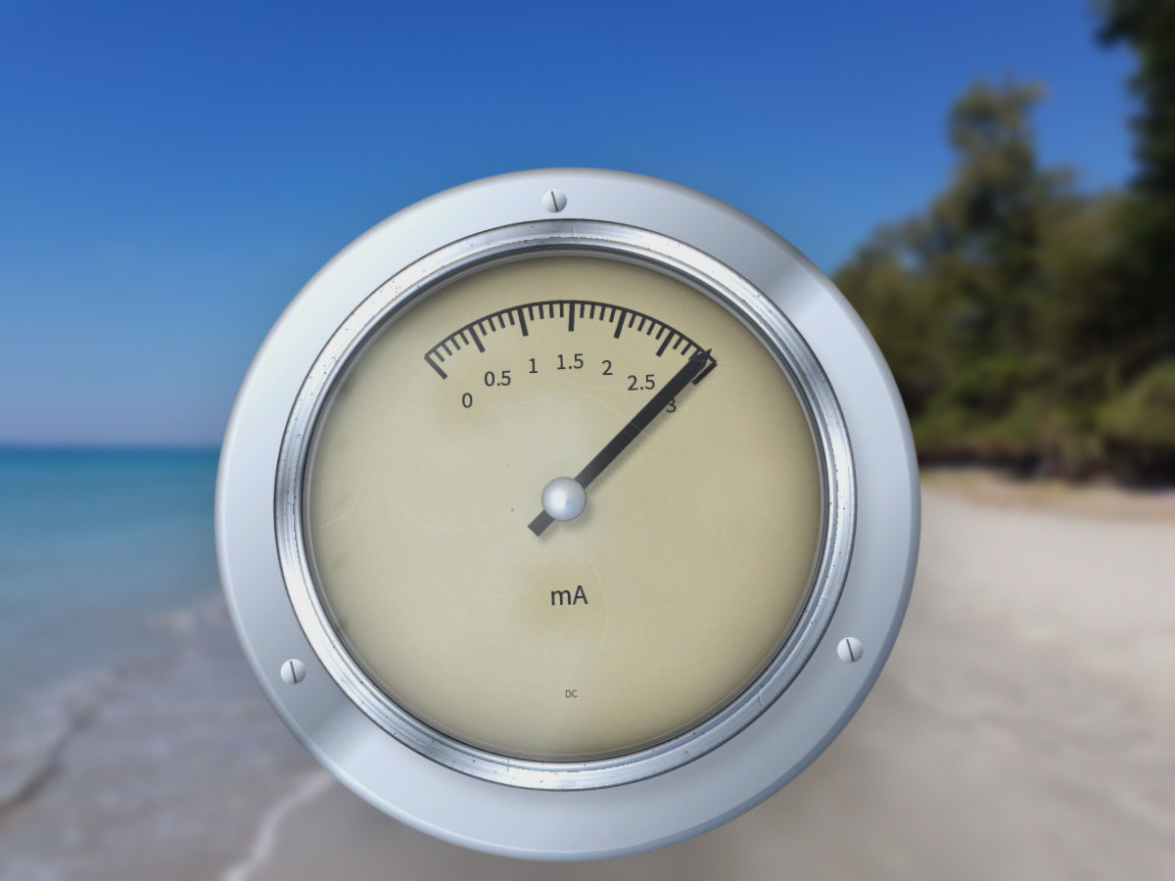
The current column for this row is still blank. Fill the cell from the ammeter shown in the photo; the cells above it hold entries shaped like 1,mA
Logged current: 2.9,mA
